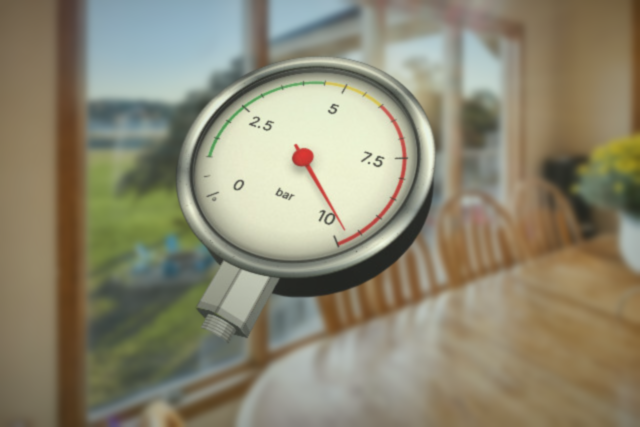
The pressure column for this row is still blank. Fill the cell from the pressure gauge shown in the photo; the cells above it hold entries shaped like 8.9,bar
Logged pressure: 9.75,bar
